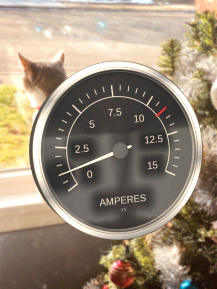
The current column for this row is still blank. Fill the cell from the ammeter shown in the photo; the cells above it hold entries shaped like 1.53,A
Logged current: 1,A
